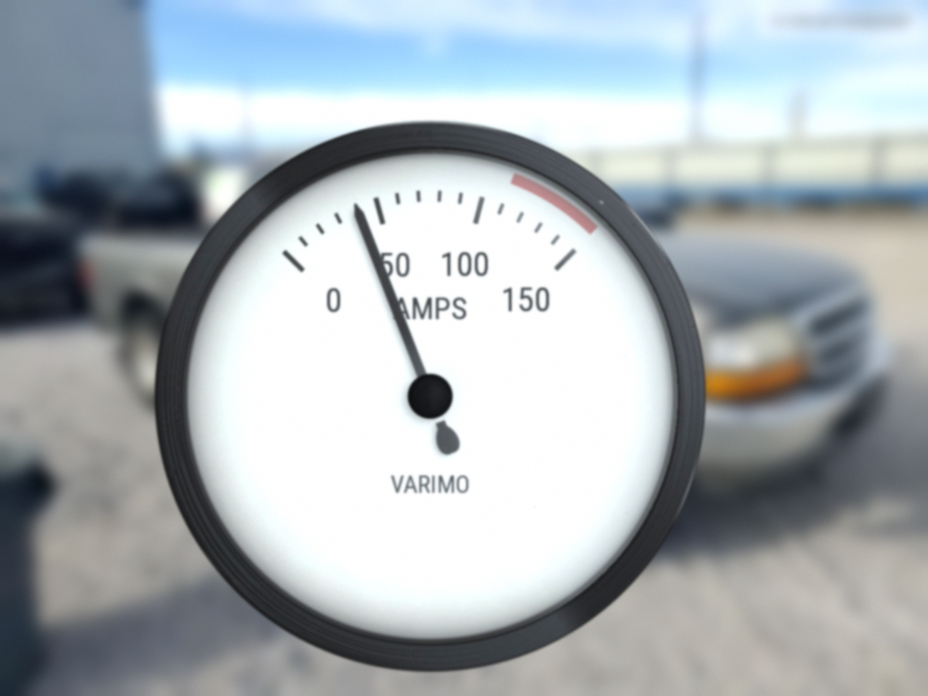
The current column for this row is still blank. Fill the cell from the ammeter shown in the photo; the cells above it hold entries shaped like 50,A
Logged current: 40,A
